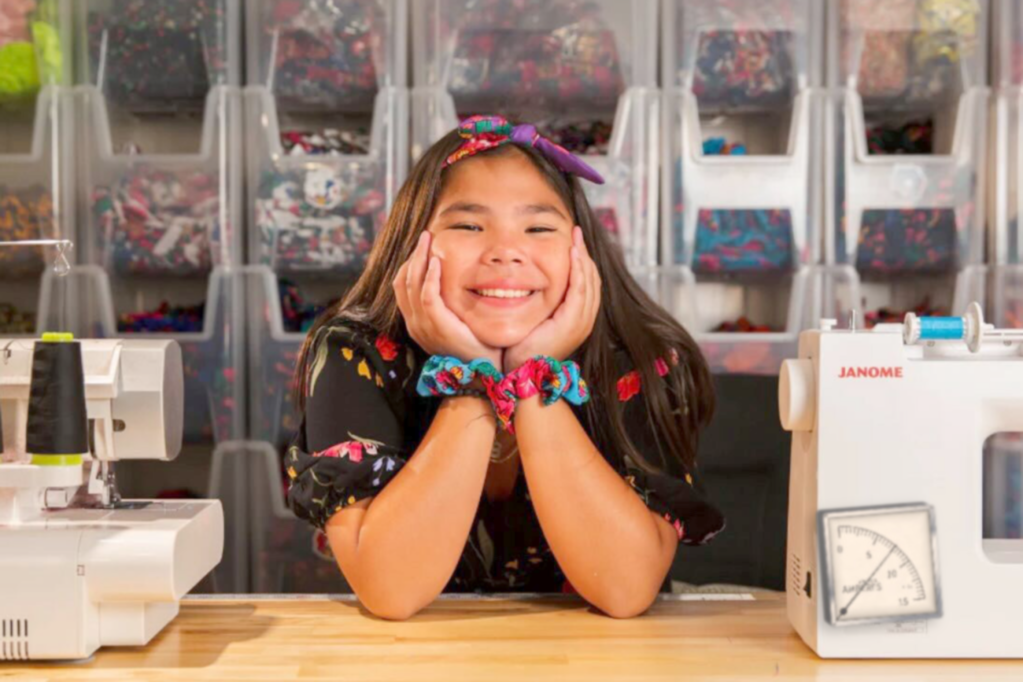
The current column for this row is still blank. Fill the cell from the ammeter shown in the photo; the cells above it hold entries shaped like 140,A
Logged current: 7.5,A
